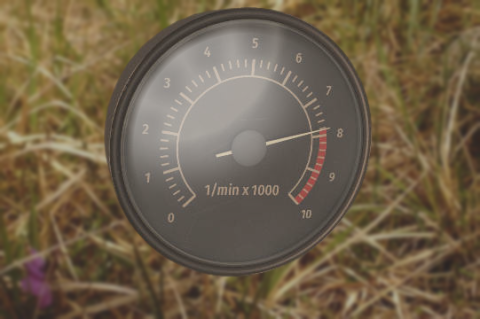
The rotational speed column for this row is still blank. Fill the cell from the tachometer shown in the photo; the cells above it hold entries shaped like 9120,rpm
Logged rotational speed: 7800,rpm
